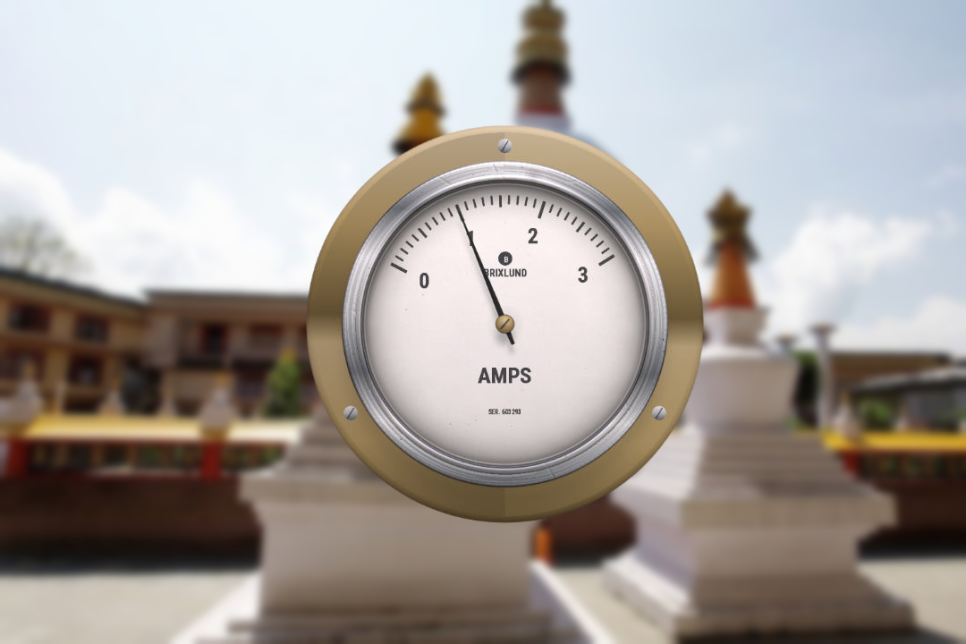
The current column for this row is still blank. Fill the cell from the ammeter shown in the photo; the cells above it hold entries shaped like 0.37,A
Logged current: 1,A
